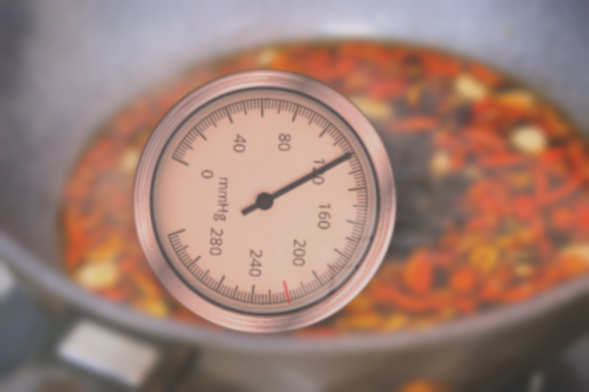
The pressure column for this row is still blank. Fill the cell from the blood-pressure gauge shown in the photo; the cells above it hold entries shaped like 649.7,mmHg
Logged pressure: 120,mmHg
